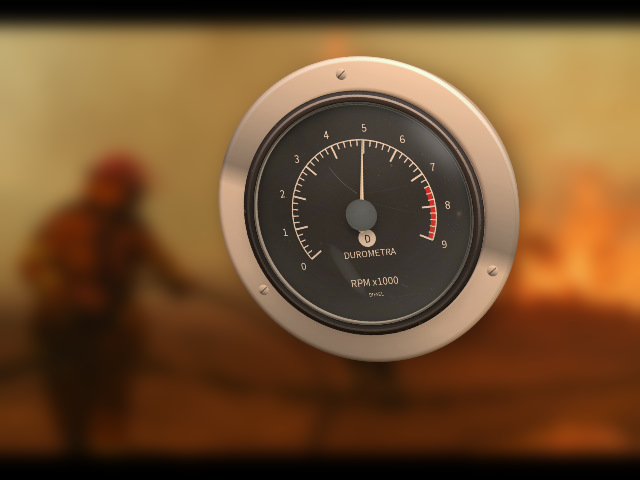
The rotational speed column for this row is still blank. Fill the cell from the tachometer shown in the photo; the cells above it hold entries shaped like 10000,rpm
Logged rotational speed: 5000,rpm
